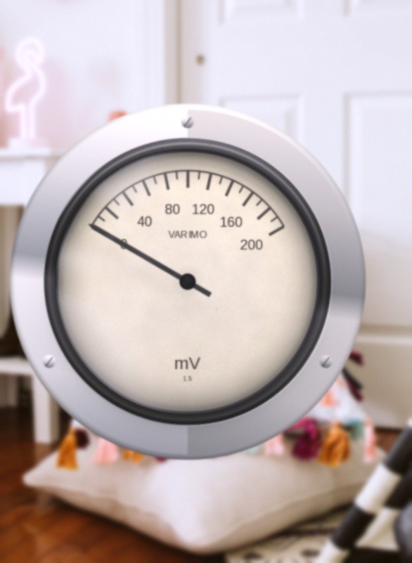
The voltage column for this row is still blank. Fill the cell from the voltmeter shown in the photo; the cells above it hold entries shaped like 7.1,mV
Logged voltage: 0,mV
